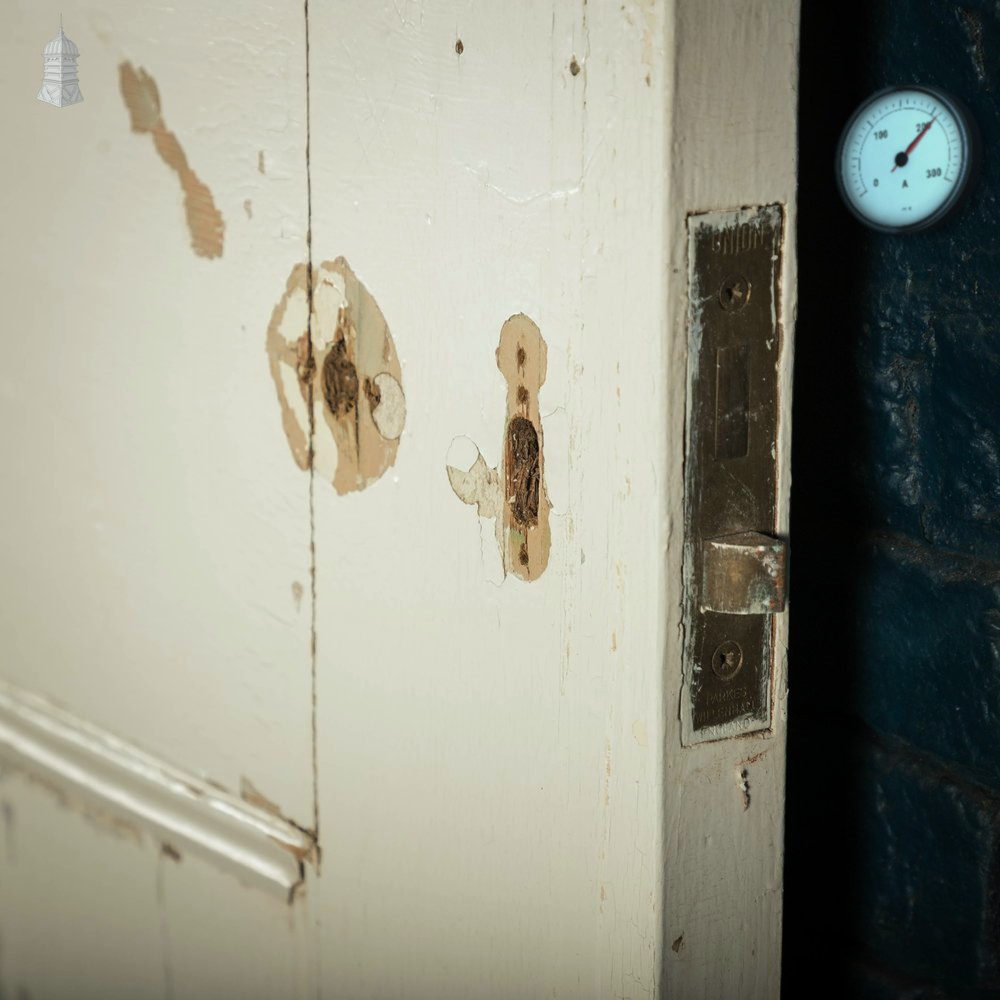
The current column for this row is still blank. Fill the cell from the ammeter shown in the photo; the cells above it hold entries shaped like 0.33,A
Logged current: 210,A
